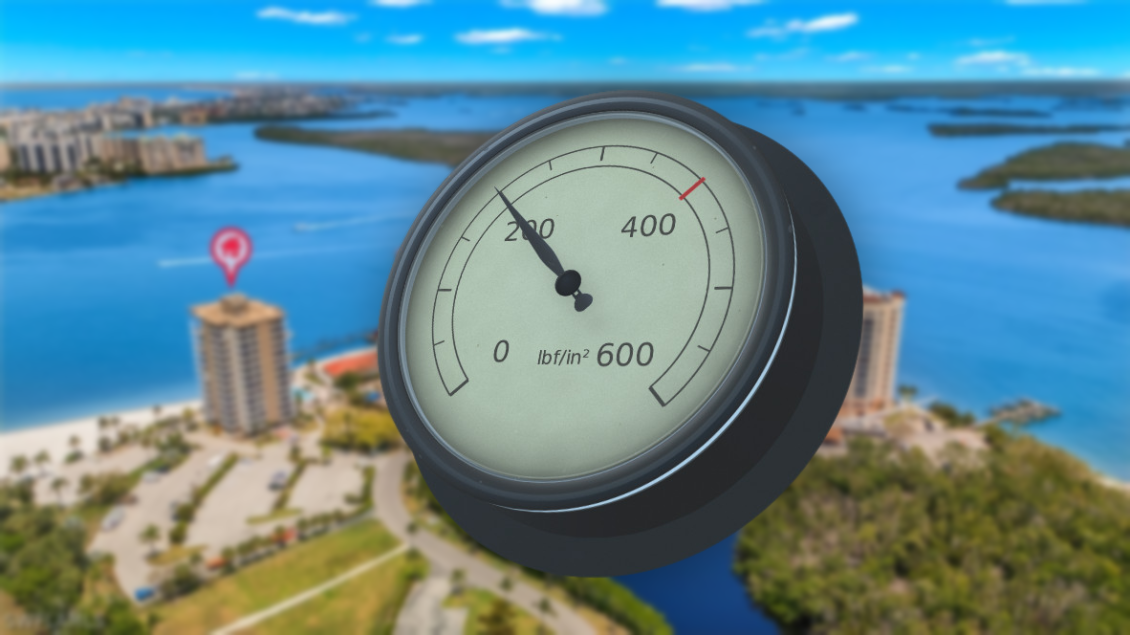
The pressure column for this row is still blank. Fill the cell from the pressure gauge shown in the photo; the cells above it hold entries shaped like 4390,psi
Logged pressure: 200,psi
